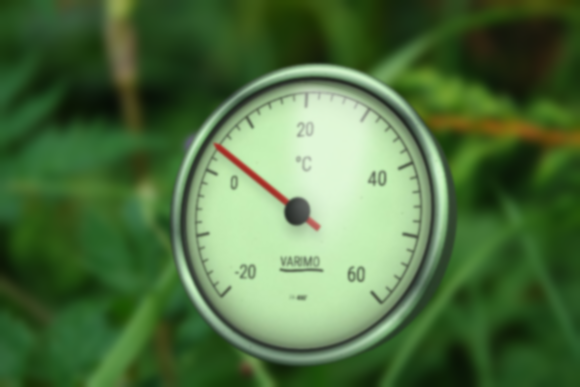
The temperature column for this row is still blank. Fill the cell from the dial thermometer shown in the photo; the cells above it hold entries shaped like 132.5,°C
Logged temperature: 4,°C
